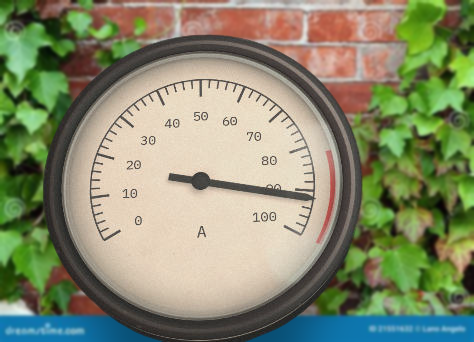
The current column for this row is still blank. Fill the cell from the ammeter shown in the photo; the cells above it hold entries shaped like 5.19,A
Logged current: 92,A
